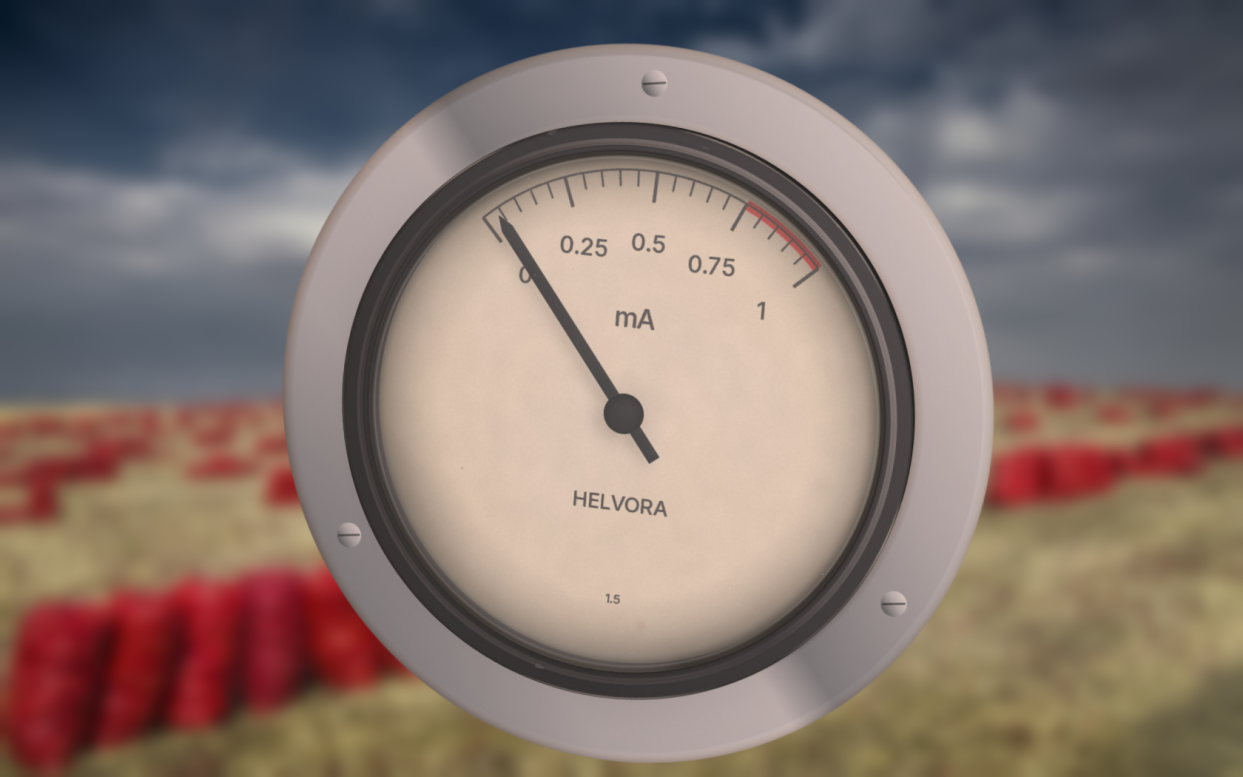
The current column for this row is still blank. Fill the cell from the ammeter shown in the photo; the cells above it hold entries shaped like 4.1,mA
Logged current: 0.05,mA
